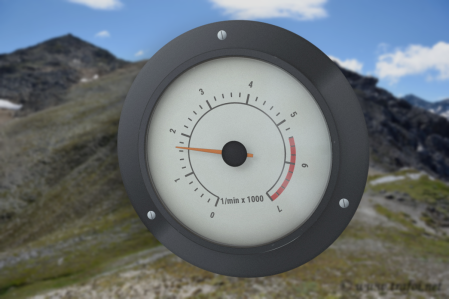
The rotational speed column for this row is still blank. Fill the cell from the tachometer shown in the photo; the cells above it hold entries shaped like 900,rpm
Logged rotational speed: 1700,rpm
